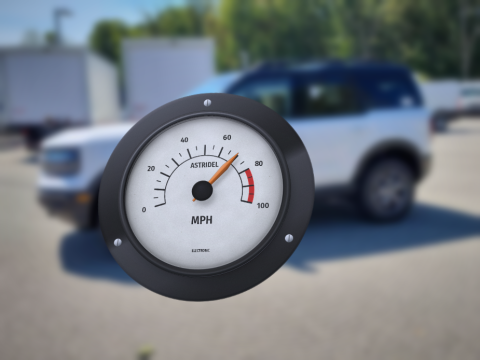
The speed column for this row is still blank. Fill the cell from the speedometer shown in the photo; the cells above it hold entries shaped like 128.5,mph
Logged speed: 70,mph
